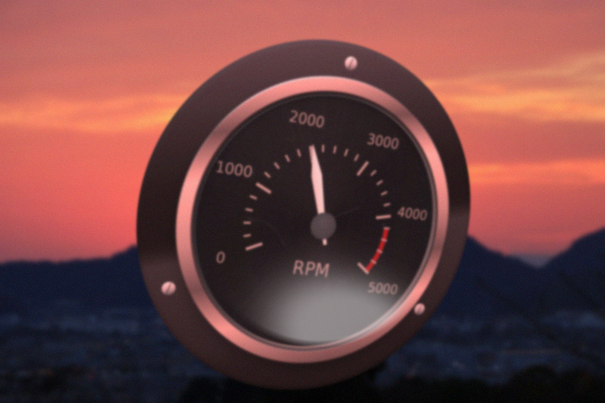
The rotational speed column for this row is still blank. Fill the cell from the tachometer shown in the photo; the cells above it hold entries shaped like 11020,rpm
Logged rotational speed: 2000,rpm
